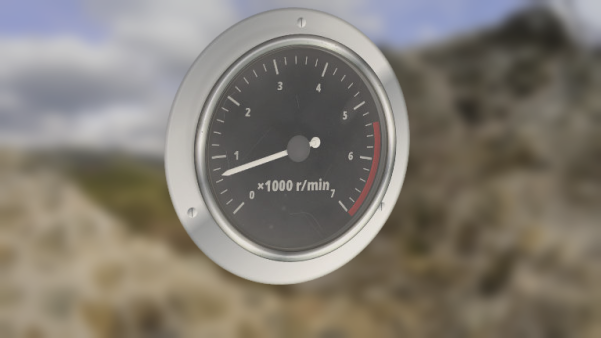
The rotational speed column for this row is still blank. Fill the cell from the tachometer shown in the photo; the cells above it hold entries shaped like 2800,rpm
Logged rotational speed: 700,rpm
